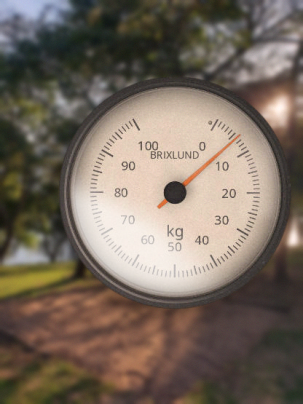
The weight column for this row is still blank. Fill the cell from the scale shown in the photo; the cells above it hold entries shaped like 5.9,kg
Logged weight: 6,kg
